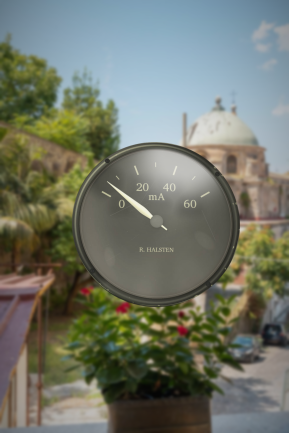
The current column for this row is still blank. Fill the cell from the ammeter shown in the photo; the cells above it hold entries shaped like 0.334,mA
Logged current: 5,mA
